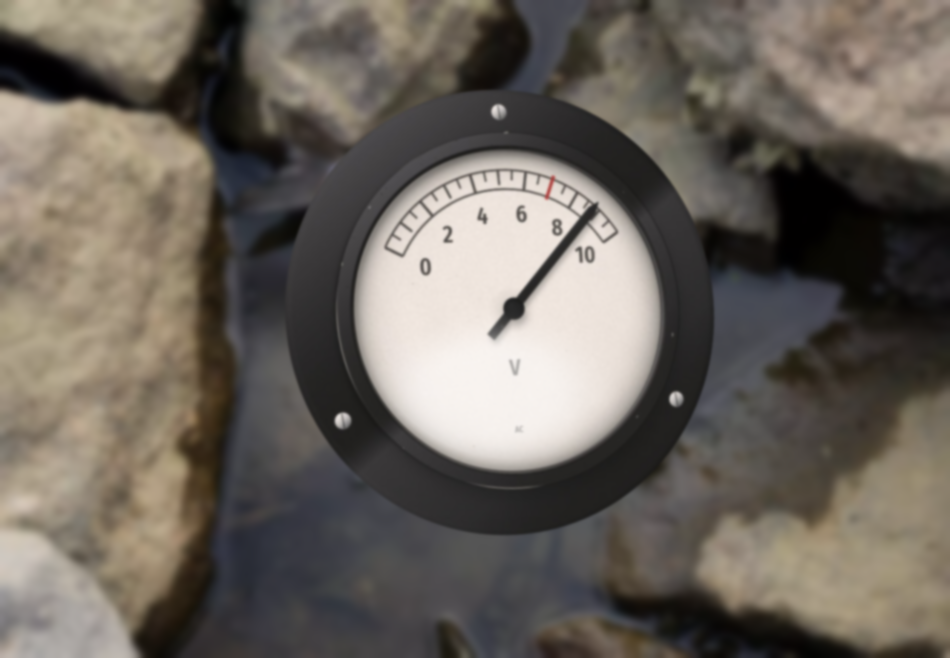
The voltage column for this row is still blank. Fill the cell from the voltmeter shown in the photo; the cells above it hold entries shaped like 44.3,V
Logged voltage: 8.75,V
